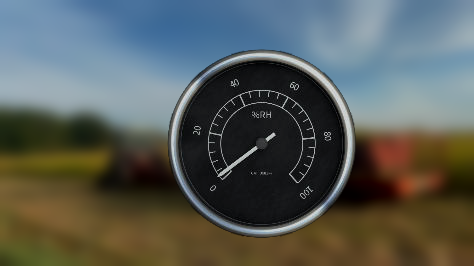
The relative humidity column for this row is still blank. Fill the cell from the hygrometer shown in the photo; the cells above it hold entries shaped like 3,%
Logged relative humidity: 2,%
